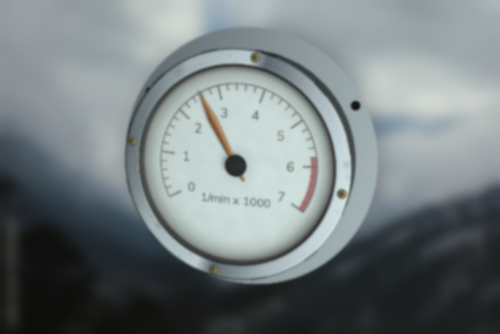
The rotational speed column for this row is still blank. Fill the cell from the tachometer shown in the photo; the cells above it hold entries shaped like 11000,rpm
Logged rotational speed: 2600,rpm
